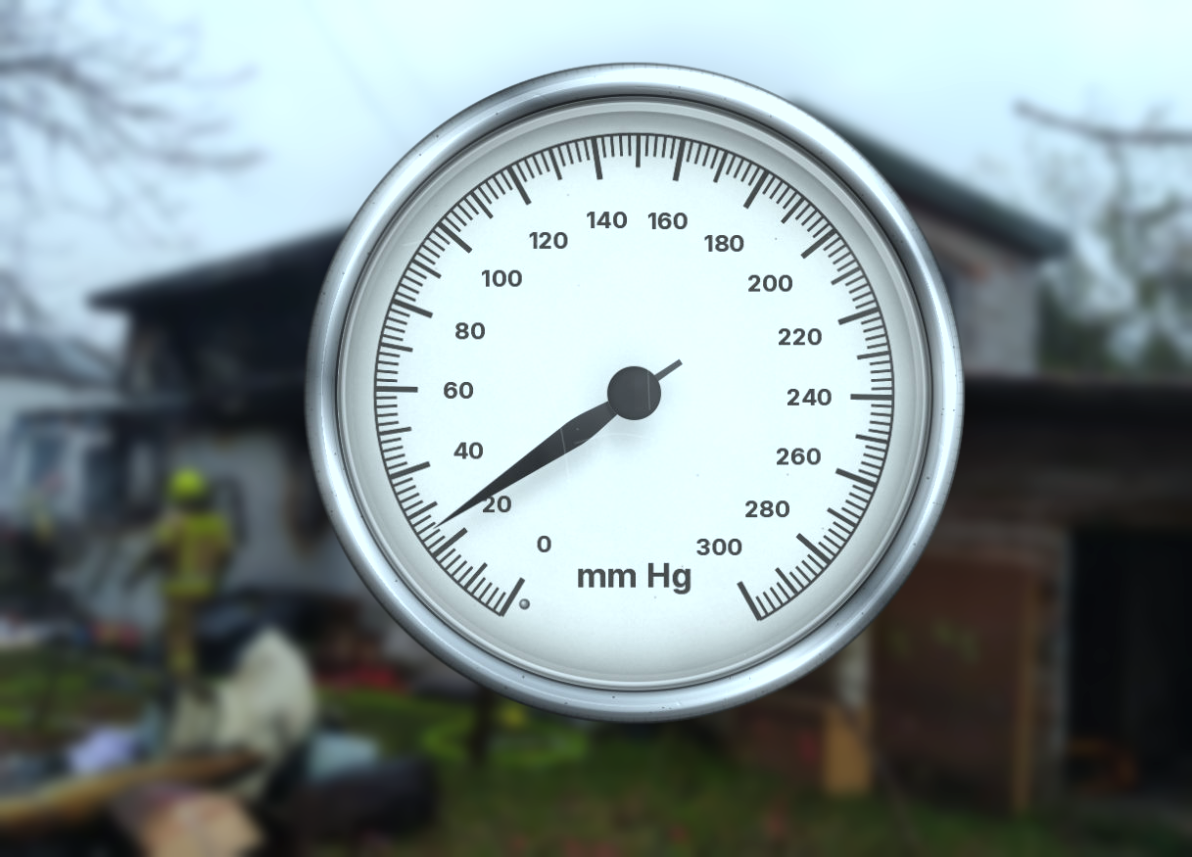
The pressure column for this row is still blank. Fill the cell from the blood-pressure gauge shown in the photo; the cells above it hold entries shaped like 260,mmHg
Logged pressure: 25,mmHg
